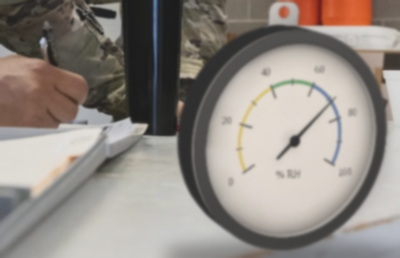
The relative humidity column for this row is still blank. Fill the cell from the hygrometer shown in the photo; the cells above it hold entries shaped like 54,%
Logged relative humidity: 70,%
